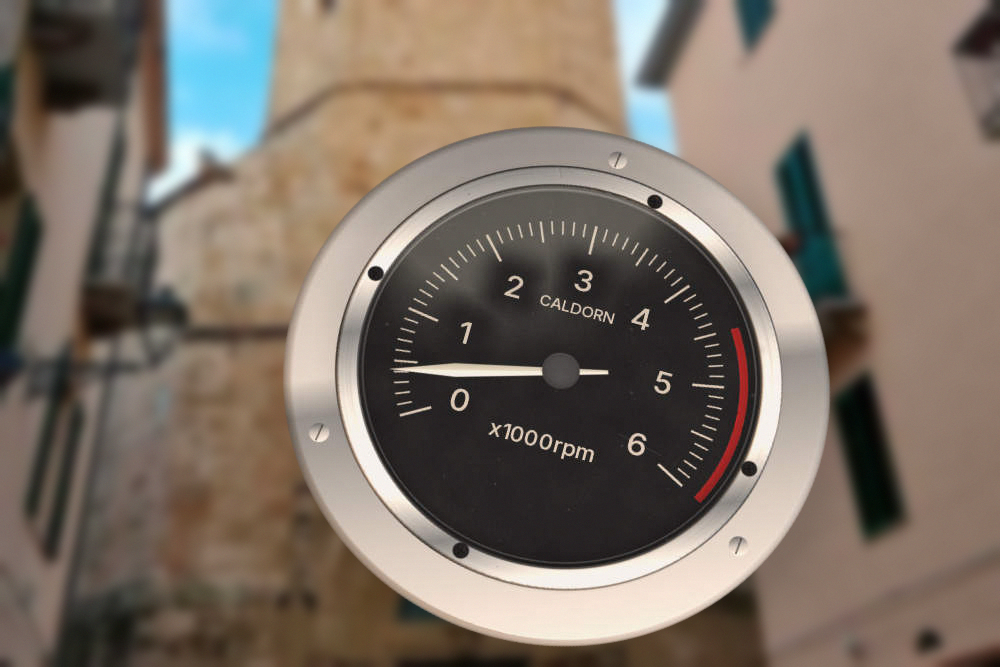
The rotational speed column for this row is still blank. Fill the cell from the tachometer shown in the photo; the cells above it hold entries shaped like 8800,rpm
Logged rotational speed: 400,rpm
